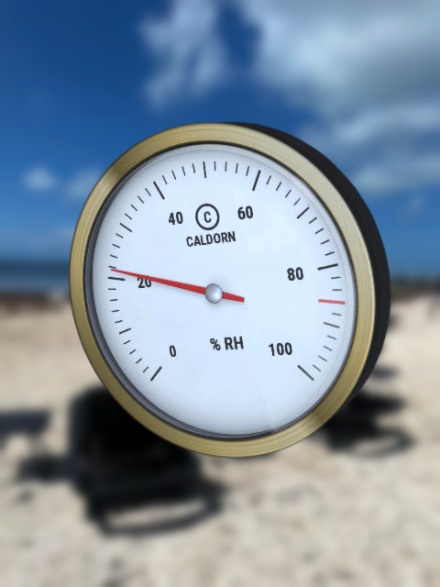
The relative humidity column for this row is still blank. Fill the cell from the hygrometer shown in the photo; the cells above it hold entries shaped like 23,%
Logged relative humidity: 22,%
